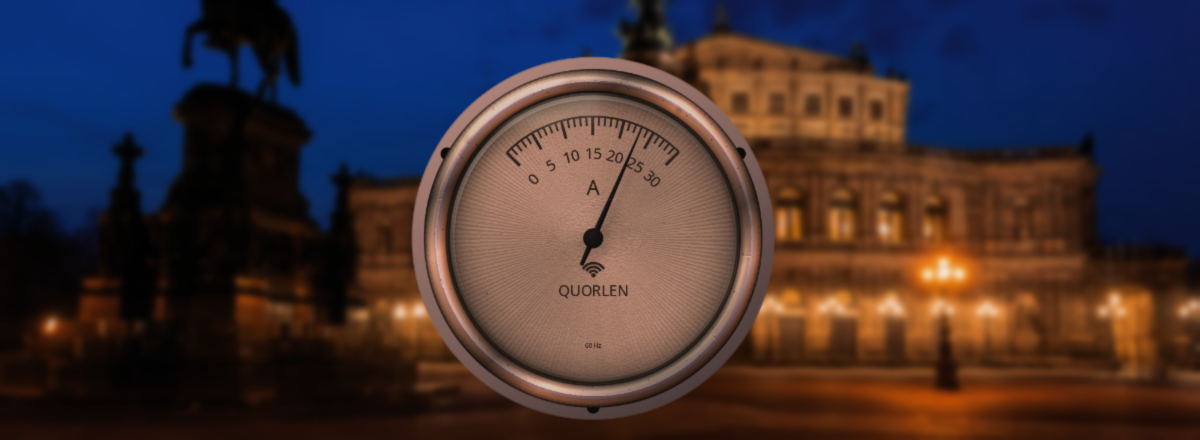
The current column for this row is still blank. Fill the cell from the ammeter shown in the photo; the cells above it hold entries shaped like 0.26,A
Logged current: 23,A
